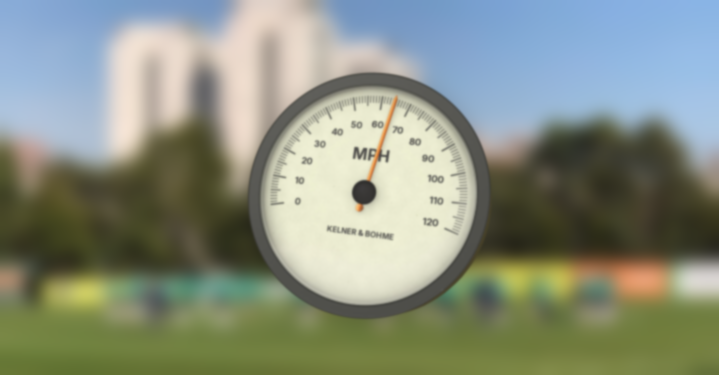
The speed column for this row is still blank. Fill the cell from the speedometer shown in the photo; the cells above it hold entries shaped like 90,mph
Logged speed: 65,mph
